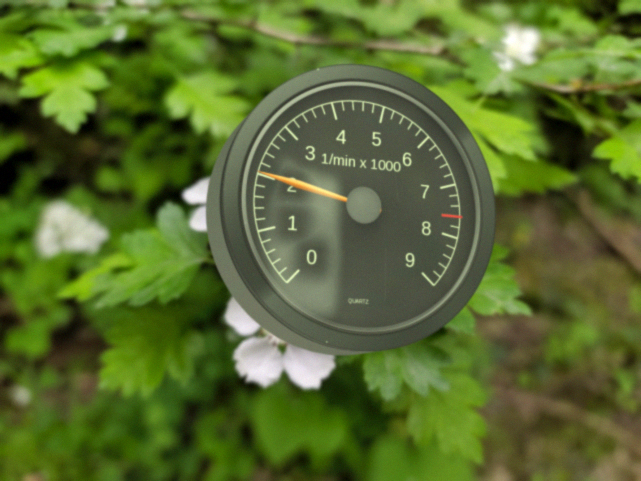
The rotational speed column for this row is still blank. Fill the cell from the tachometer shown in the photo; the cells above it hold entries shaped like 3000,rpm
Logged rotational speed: 2000,rpm
